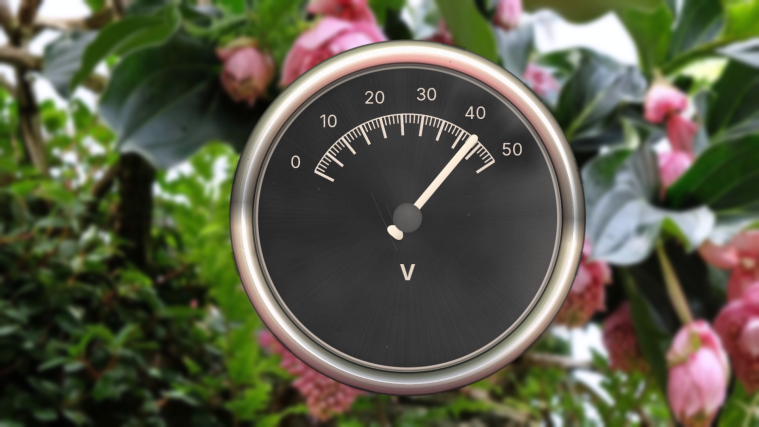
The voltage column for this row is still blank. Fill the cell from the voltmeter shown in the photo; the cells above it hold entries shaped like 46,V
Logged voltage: 43,V
